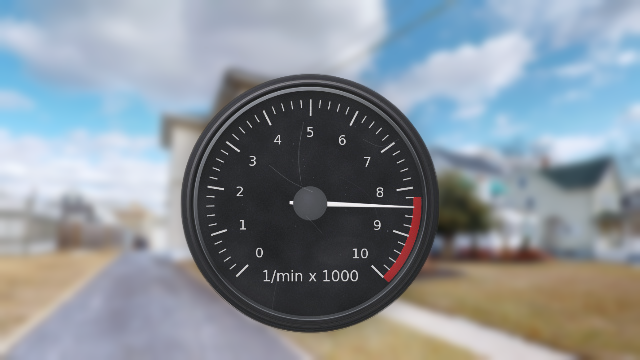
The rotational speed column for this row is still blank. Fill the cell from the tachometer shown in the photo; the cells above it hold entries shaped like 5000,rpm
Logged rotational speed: 8400,rpm
